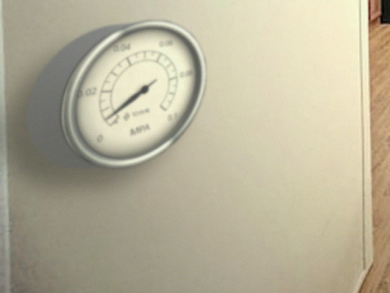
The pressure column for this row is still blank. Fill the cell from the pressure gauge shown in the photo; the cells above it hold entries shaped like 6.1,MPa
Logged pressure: 0.005,MPa
